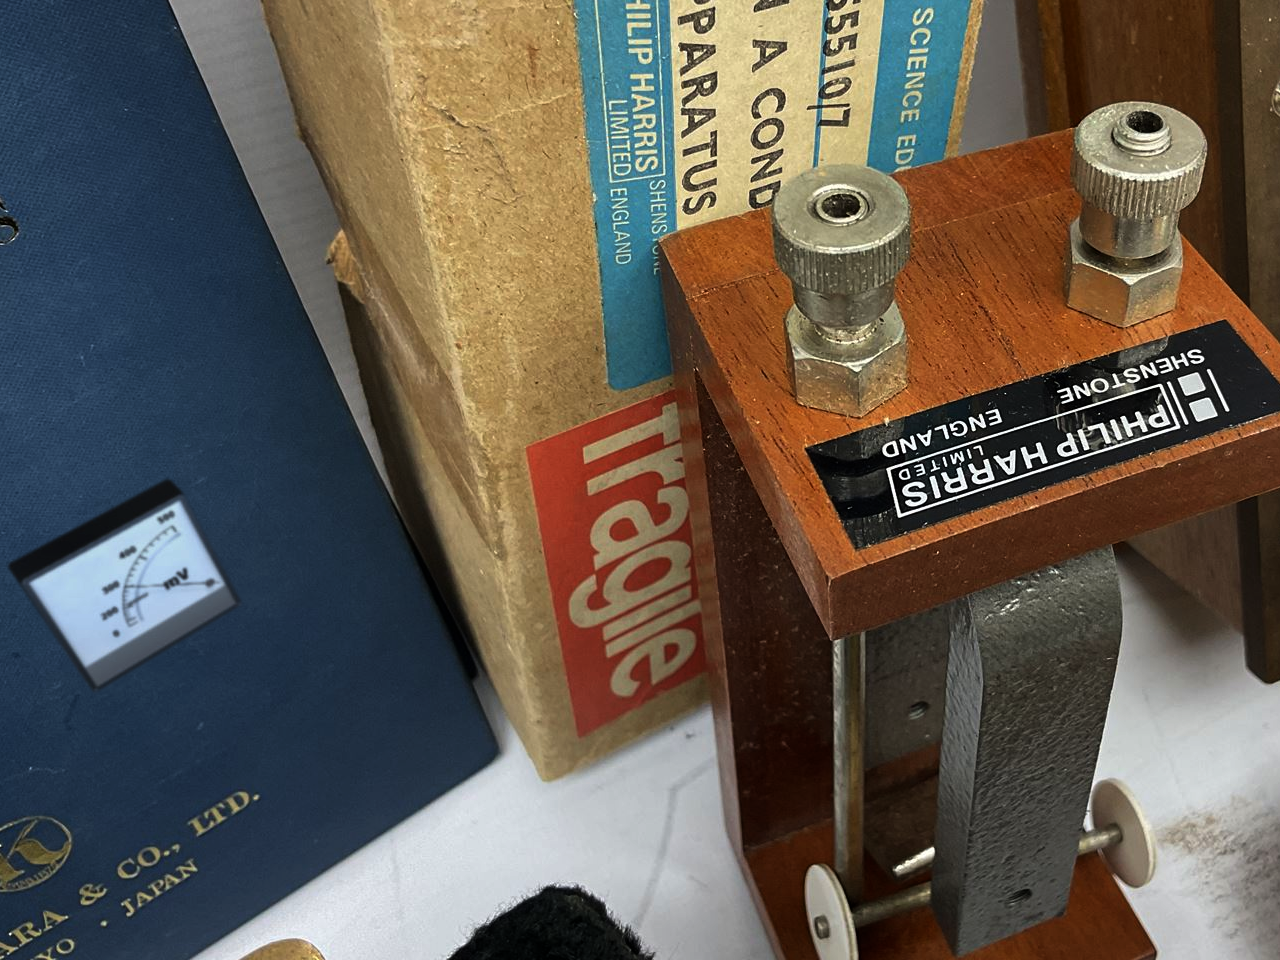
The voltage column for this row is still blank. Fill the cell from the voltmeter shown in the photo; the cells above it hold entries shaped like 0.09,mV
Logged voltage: 300,mV
